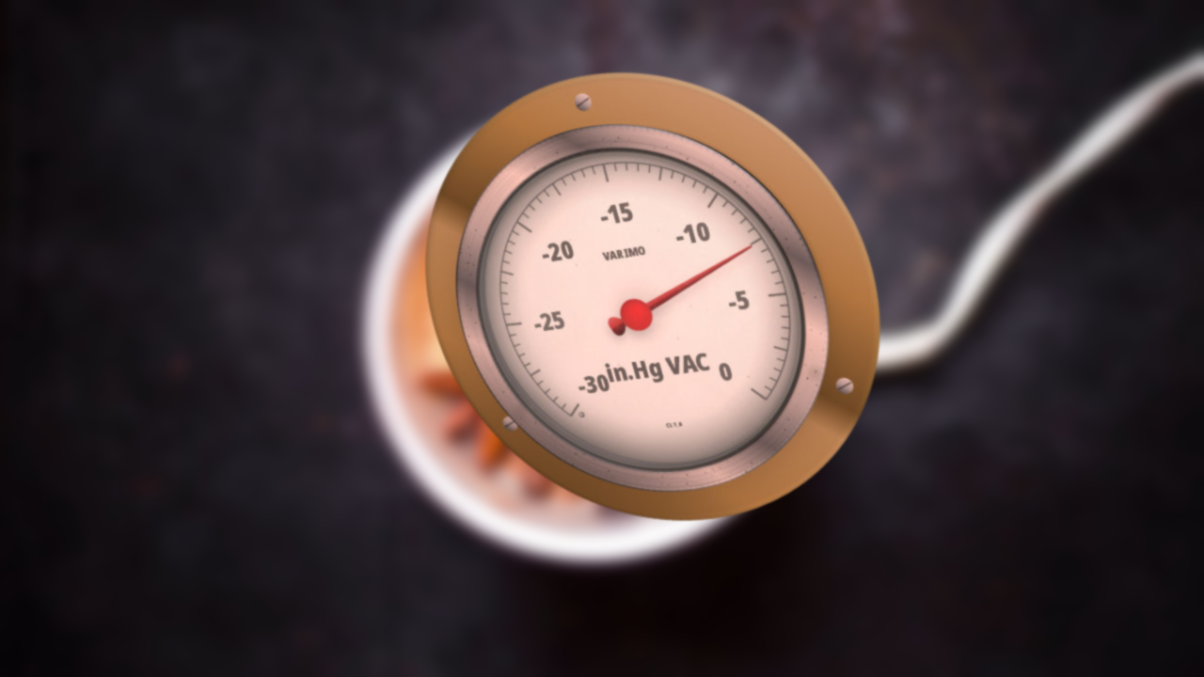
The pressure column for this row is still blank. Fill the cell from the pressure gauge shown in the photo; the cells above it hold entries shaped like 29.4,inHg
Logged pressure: -7.5,inHg
